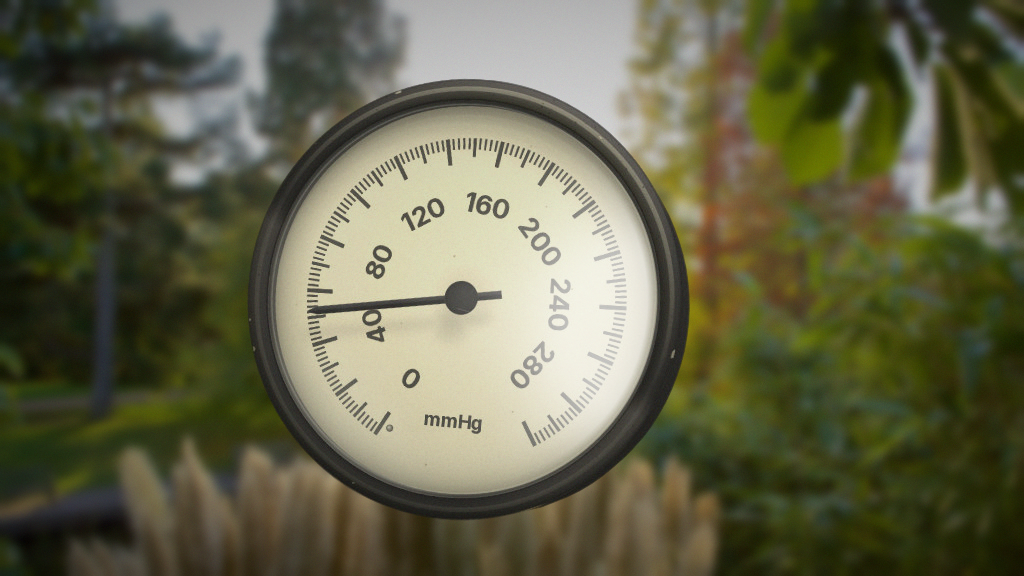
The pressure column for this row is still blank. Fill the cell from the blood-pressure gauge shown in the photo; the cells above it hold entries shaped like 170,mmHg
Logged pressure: 52,mmHg
